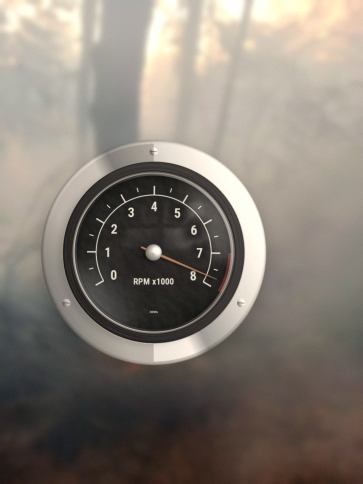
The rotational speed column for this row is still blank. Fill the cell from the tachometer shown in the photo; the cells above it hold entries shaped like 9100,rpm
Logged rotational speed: 7750,rpm
